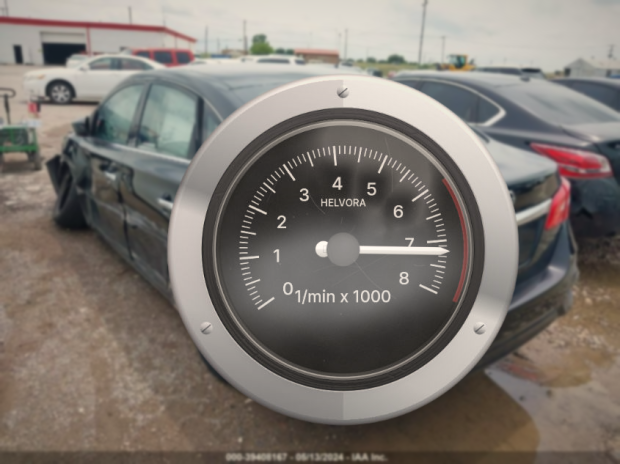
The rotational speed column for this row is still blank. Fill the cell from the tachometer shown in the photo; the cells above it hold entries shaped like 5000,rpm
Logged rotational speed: 7200,rpm
